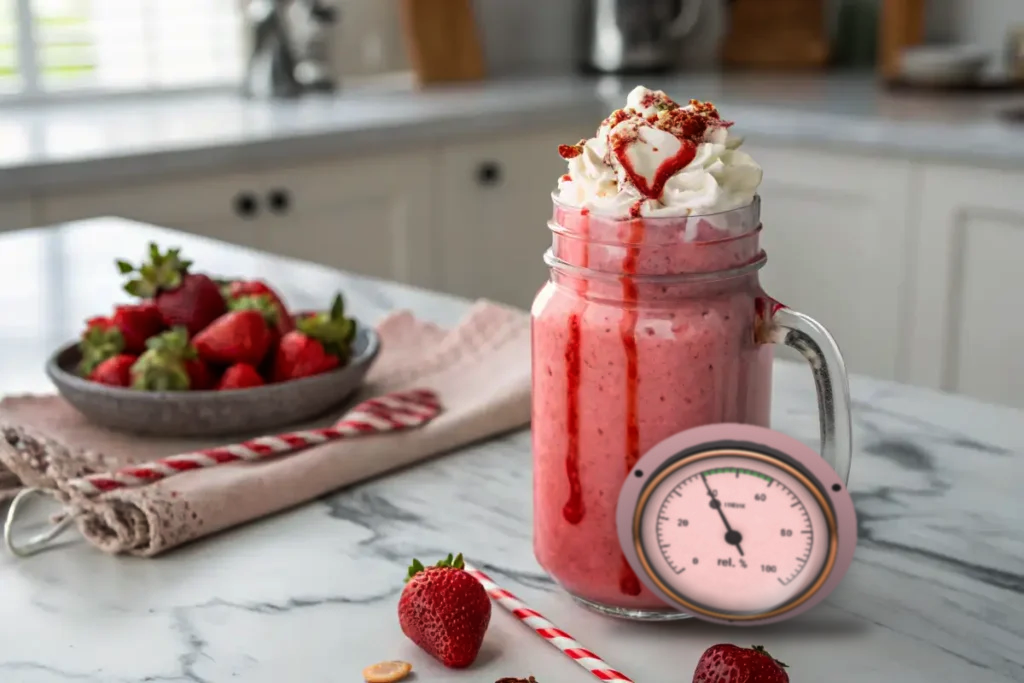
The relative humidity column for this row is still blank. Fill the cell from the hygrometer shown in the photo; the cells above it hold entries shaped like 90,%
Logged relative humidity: 40,%
